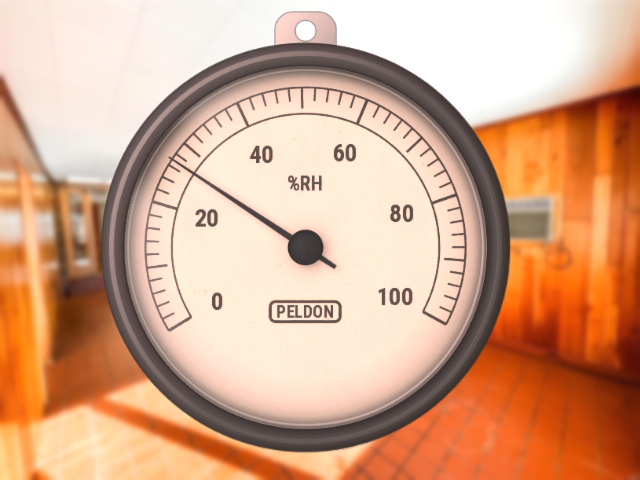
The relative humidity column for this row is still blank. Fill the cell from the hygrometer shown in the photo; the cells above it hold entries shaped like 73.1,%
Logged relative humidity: 27,%
